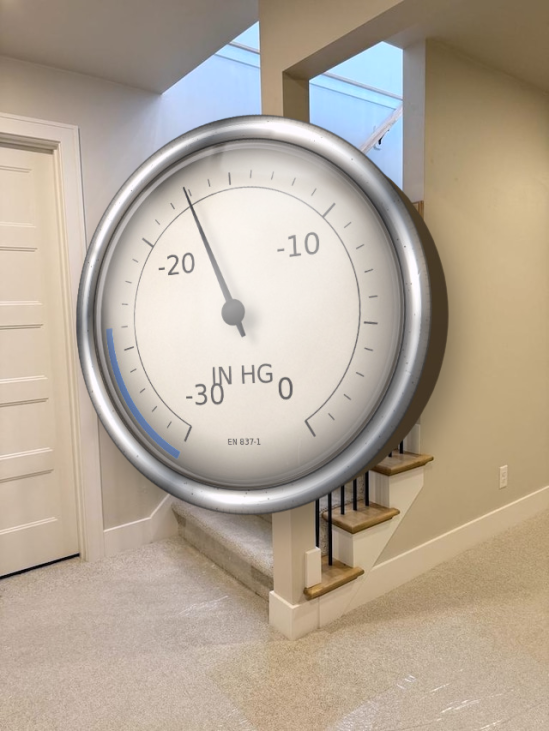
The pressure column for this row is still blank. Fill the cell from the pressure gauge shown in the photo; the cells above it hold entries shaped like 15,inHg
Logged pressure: -17,inHg
